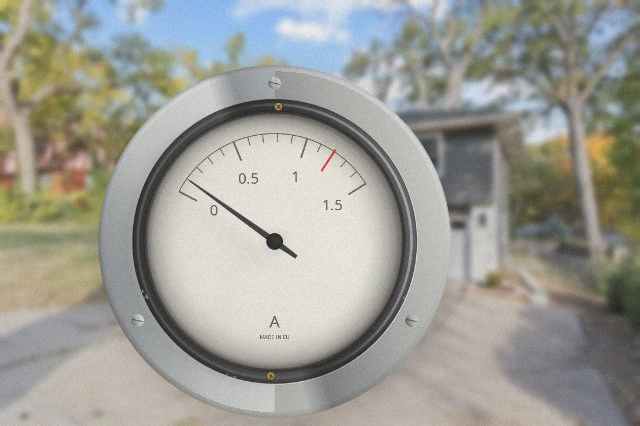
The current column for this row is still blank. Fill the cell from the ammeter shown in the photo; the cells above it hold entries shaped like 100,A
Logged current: 0.1,A
